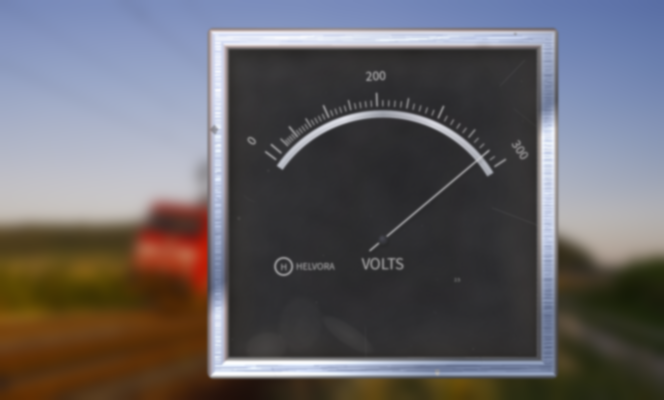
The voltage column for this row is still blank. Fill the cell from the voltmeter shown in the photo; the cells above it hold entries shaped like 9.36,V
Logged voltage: 290,V
